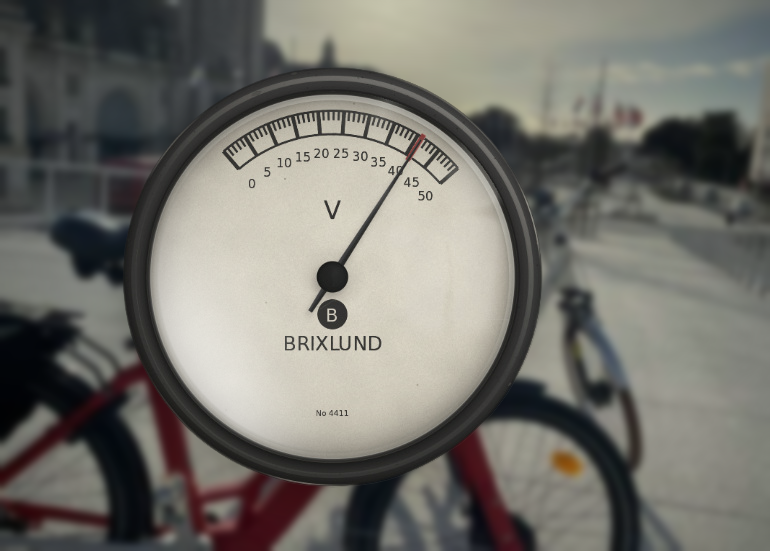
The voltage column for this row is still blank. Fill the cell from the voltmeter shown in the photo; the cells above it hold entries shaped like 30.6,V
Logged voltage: 41,V
